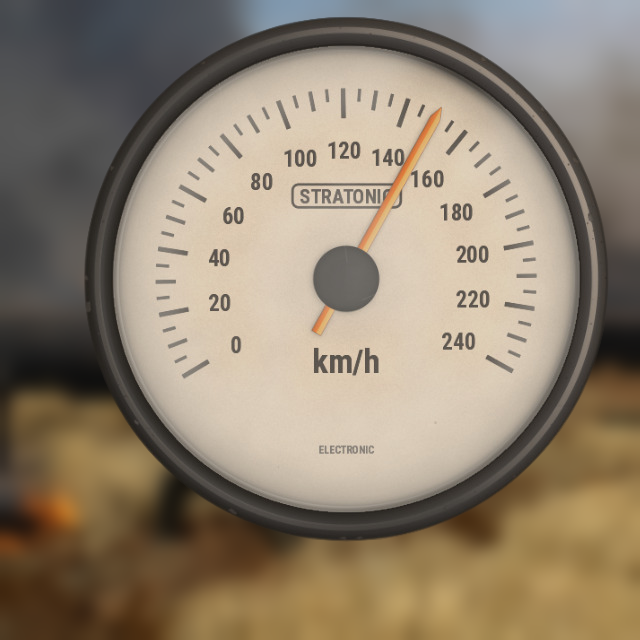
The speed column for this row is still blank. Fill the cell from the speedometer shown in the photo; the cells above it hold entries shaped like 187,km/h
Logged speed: 150,km/h
